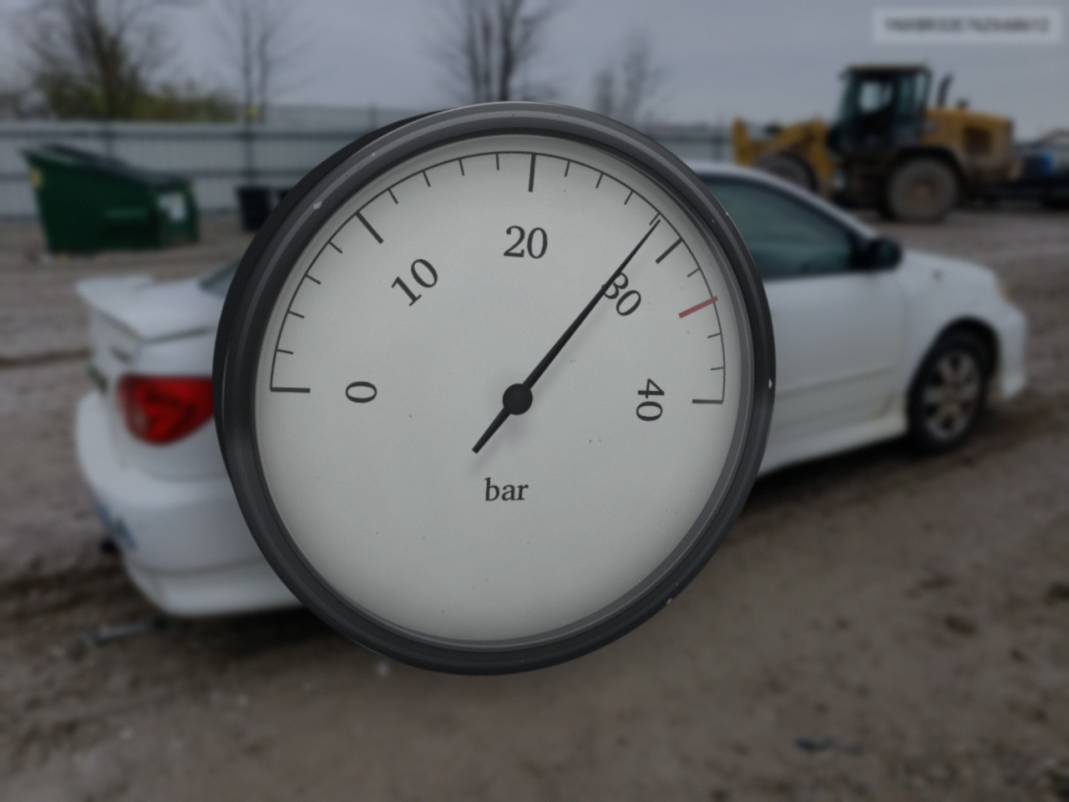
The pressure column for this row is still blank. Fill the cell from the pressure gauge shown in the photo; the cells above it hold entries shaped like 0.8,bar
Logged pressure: 28,bar
